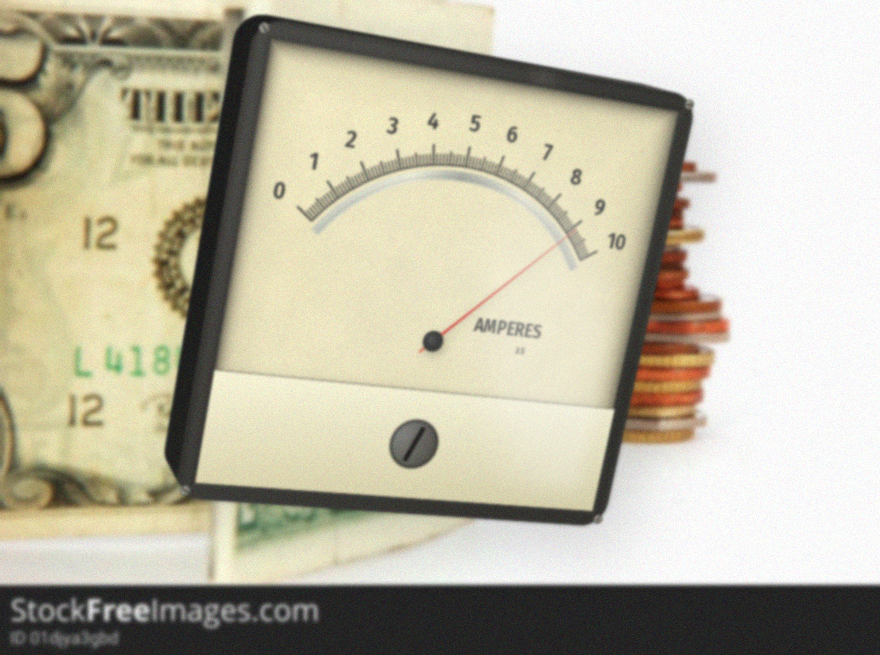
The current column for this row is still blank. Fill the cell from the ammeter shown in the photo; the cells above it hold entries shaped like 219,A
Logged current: 9,A
